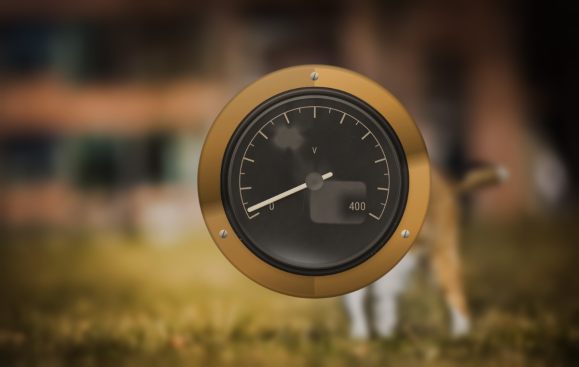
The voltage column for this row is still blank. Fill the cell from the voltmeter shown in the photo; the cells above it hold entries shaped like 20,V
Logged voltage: 10,V
